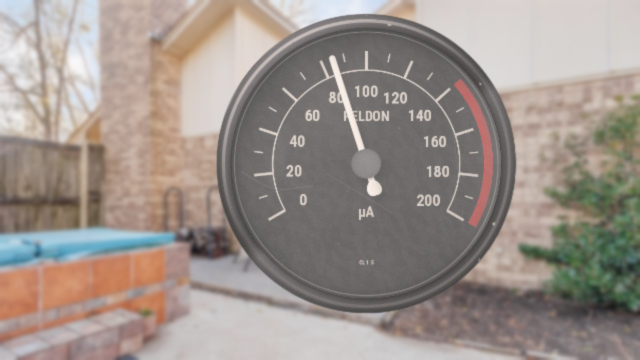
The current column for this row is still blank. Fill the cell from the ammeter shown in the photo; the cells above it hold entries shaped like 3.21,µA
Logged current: 85,µA
